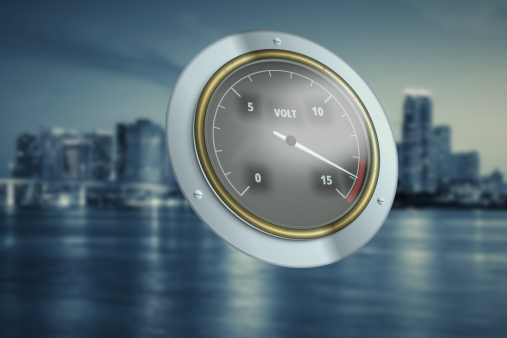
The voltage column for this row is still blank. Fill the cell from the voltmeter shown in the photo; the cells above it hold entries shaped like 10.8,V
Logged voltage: 14,V
